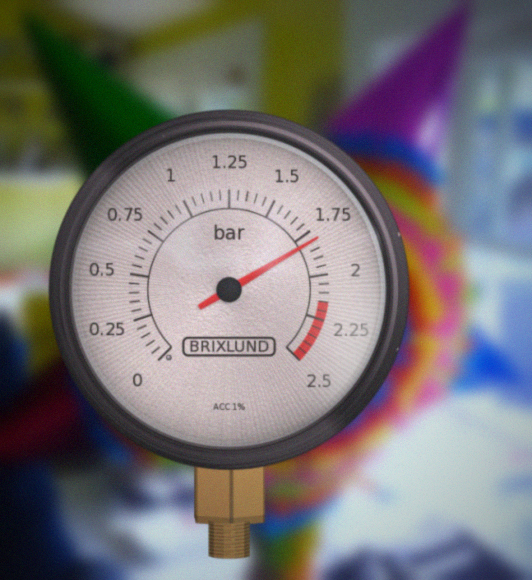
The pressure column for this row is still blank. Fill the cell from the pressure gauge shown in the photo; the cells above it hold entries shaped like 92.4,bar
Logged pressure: 1.8,bar
